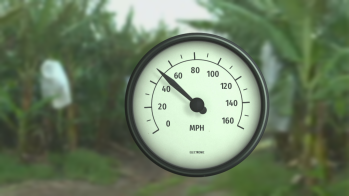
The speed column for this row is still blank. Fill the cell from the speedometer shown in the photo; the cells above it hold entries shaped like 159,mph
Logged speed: 50,mph
